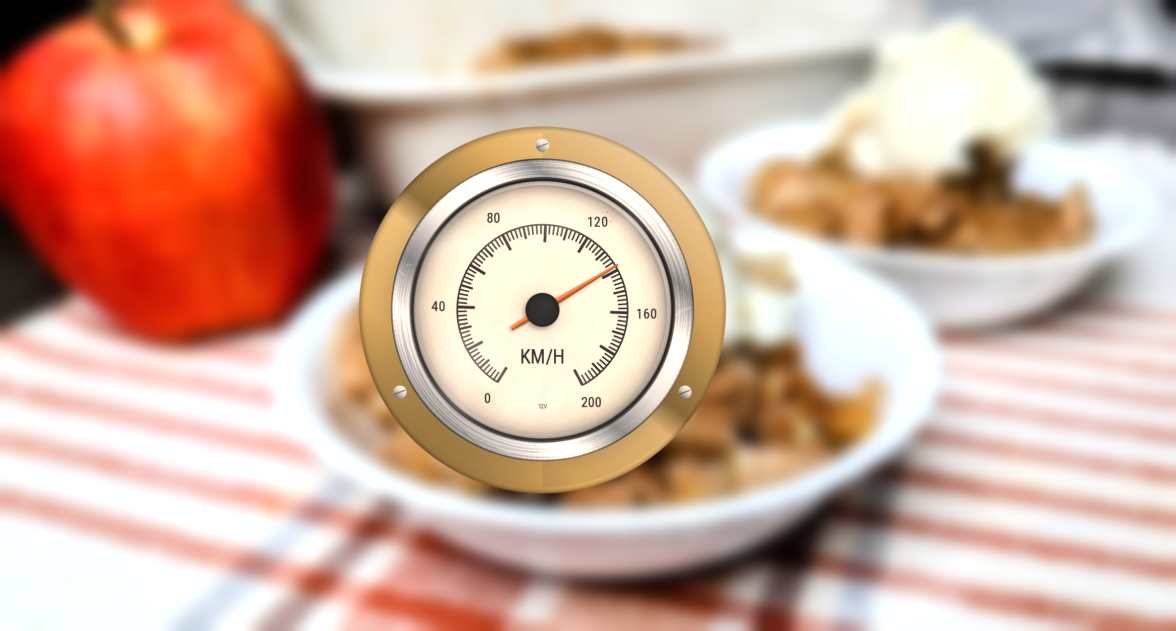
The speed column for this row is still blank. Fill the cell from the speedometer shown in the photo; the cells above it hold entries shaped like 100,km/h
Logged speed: 138,km/h
